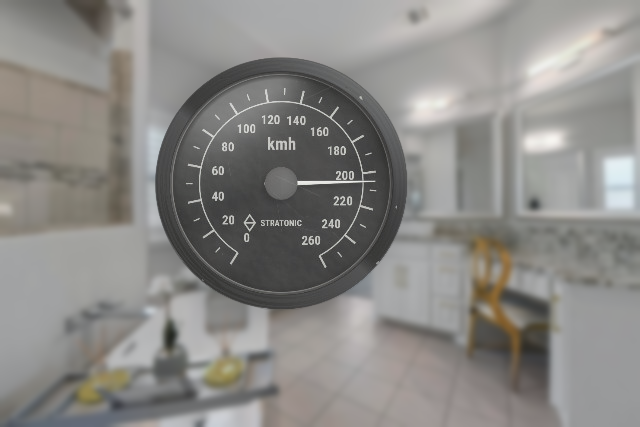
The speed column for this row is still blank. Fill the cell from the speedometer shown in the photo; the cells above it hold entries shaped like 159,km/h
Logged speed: 205,km/h
